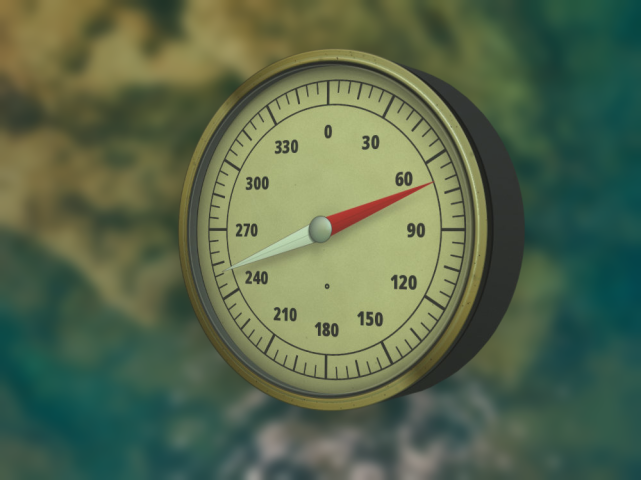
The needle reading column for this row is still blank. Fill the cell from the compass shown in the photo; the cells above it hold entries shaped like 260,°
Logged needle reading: 70,°
